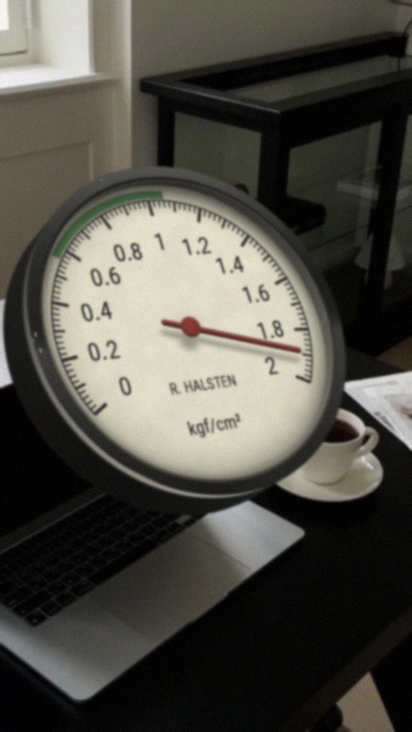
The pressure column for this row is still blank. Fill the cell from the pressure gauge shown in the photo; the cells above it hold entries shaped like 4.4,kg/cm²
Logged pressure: 1.9,kg/cm²
